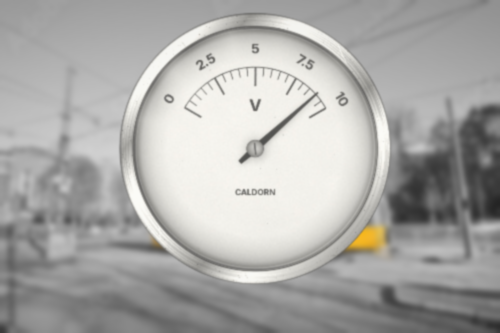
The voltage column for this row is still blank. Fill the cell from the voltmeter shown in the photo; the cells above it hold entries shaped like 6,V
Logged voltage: 9,V
